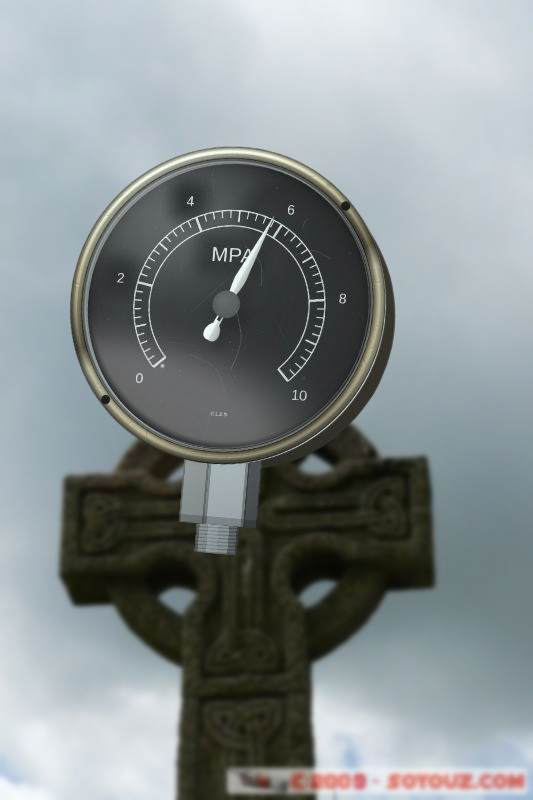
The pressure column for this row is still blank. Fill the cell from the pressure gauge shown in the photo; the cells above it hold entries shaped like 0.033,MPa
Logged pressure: 5.8,MPa
